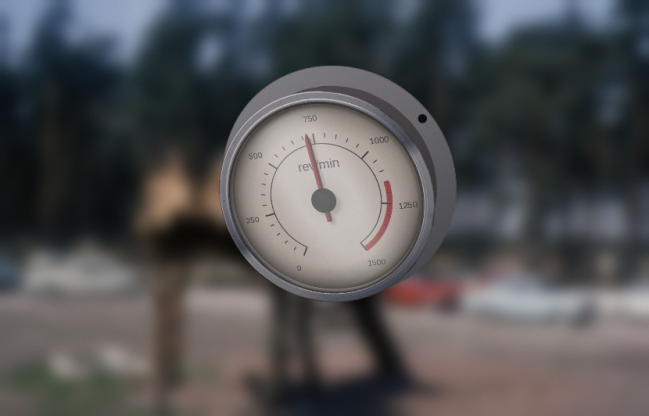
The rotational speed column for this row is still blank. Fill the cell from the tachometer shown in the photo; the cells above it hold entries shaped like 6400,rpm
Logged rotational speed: 725,rpm
